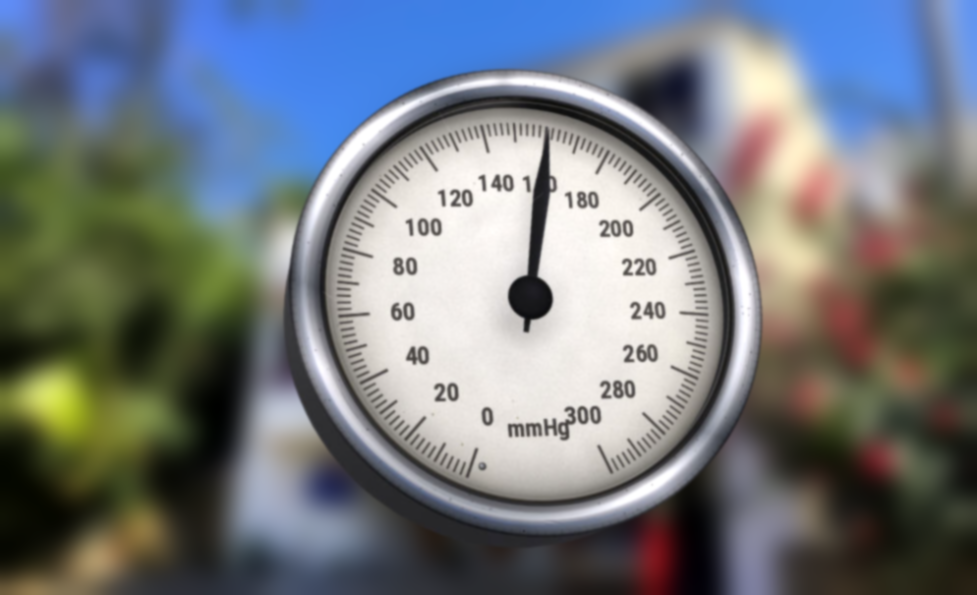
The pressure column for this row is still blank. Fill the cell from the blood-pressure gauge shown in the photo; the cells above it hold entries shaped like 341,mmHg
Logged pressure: 160,mmHg
